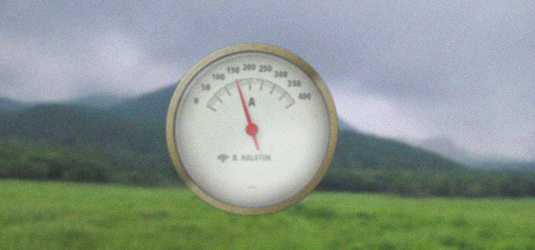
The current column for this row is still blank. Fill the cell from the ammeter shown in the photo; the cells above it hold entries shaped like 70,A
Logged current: 150,A
